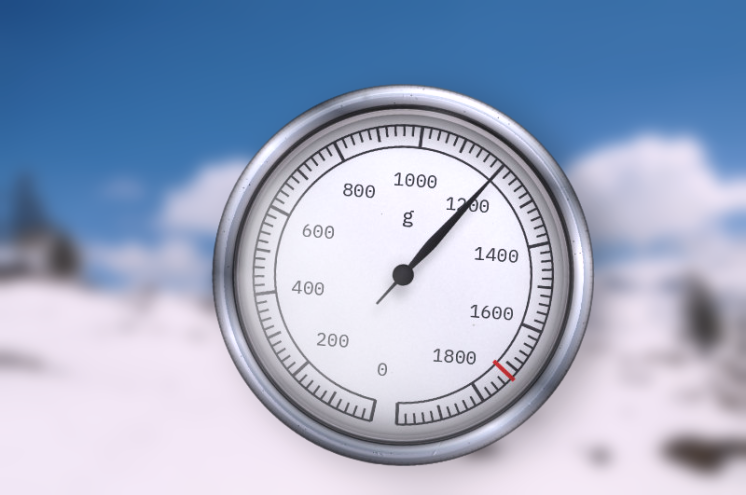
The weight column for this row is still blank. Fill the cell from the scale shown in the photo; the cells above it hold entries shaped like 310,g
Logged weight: 1200,g
